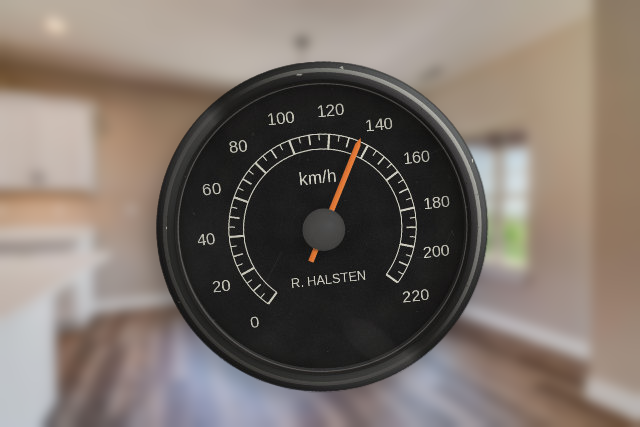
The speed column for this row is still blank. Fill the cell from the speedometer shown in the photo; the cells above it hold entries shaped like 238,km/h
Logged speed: 135,km/h
